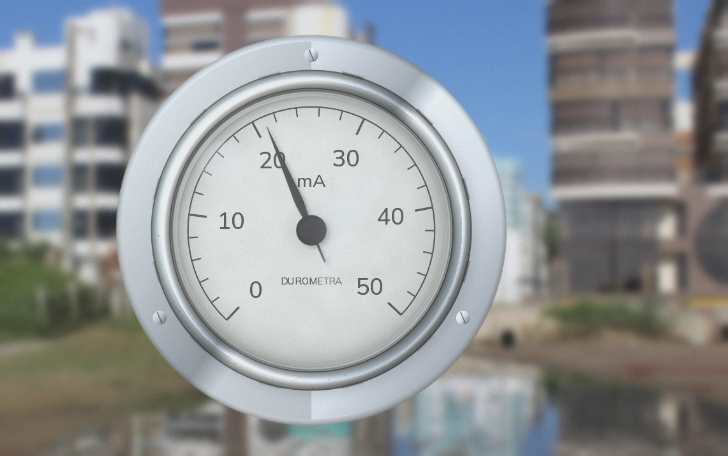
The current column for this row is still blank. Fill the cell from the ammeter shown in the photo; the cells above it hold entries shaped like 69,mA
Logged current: 21,mA
